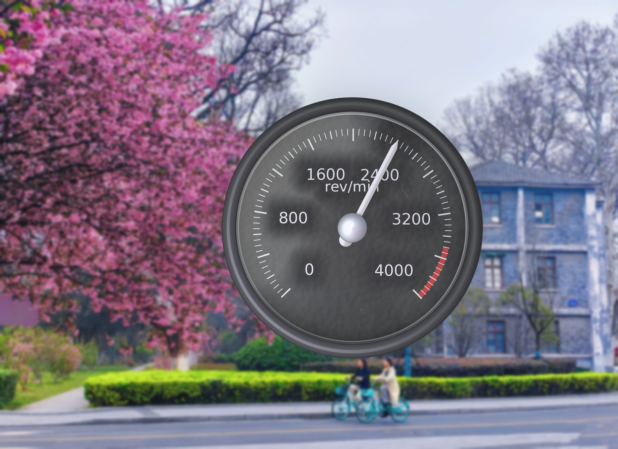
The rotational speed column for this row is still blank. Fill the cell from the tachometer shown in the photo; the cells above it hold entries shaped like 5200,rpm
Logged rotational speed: 2400,rpm
